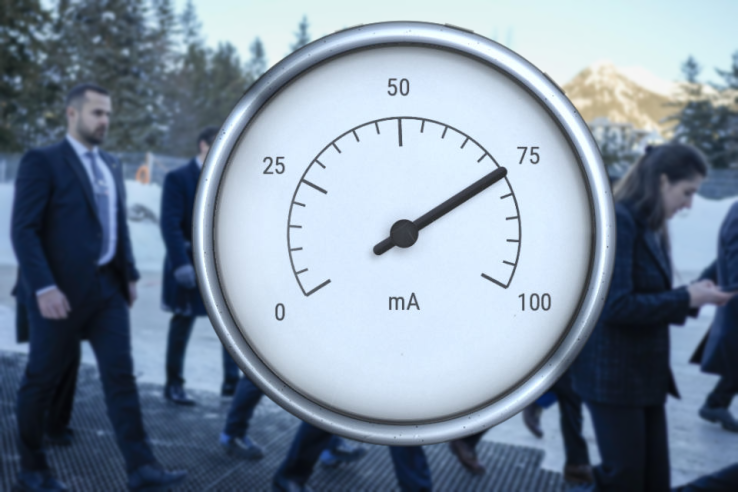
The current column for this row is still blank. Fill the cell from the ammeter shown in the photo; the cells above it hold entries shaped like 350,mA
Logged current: 75,mA
